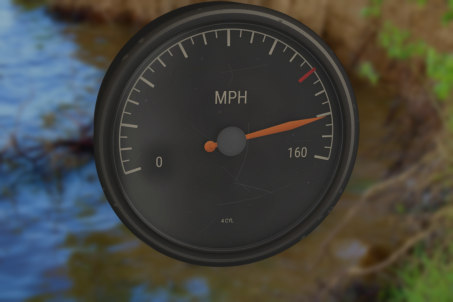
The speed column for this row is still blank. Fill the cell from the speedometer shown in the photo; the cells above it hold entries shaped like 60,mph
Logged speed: 140,mph
